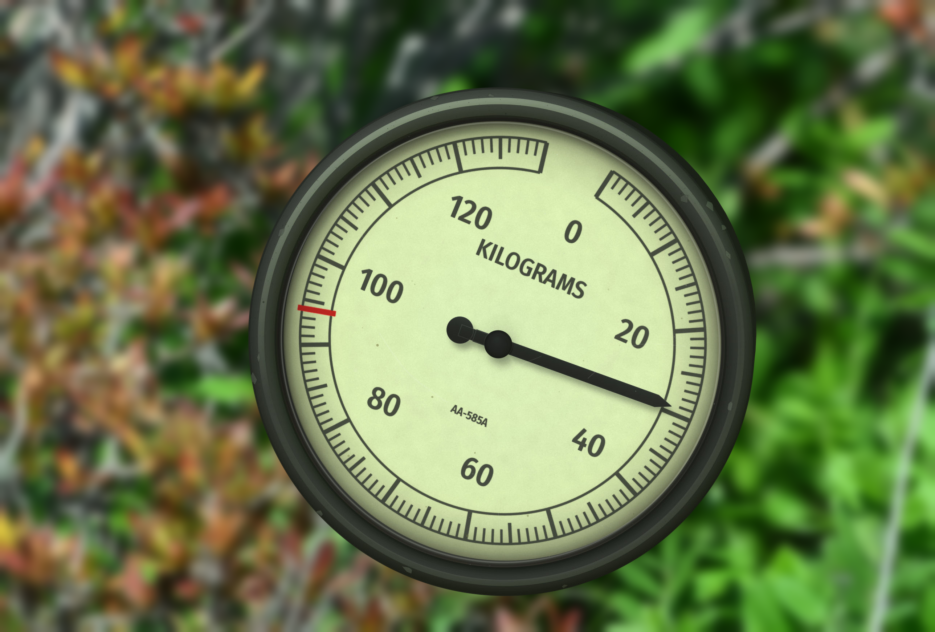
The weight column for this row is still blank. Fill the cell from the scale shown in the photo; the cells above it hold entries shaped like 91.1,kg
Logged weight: 29,kg
